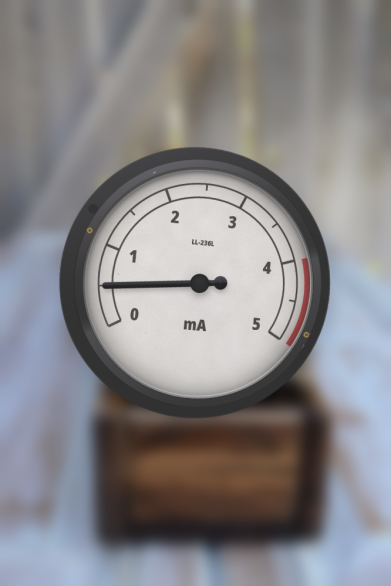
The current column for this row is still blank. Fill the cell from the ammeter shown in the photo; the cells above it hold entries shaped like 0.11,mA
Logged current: 0.5,mA
